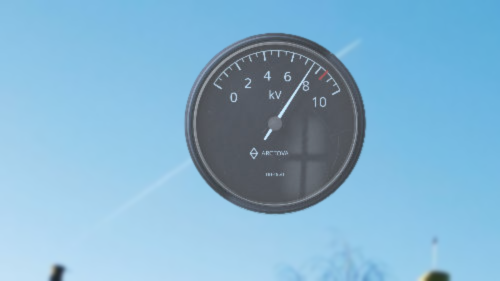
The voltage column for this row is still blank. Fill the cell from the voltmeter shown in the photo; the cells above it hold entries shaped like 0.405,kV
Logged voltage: 7.5,kV
